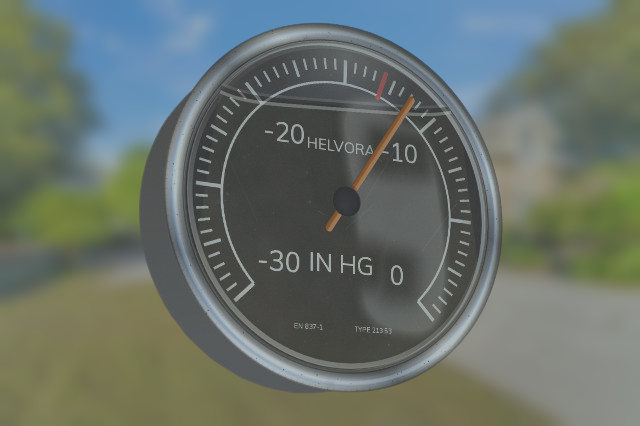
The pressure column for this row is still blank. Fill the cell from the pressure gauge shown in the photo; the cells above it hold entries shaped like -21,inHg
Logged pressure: -11.5,inHg
